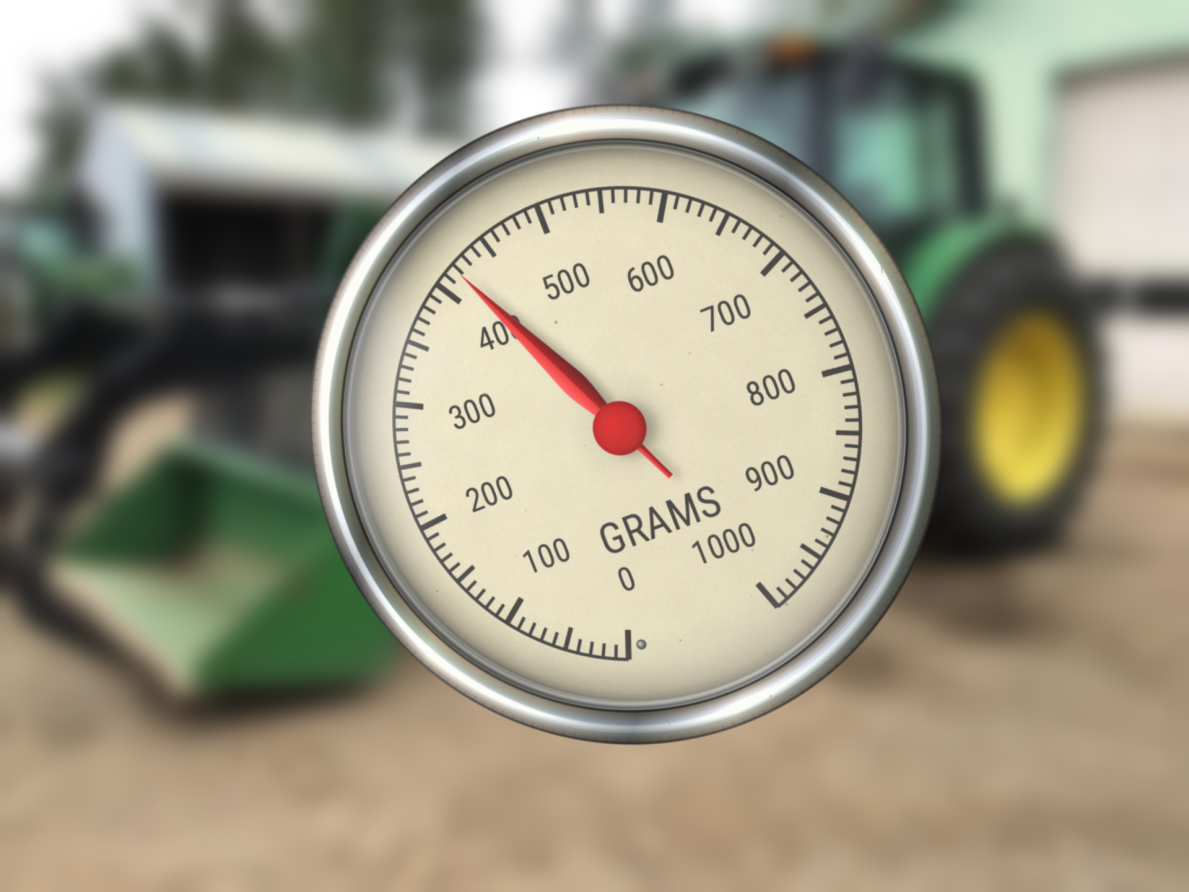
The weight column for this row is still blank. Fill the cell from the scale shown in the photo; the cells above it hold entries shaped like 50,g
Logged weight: 420,g
